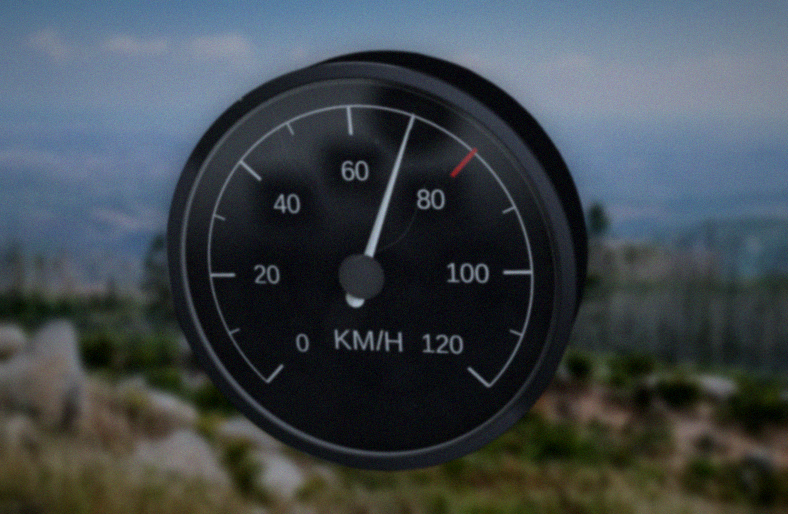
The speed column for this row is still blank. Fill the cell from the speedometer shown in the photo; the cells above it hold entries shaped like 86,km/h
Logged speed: 70,km/h
